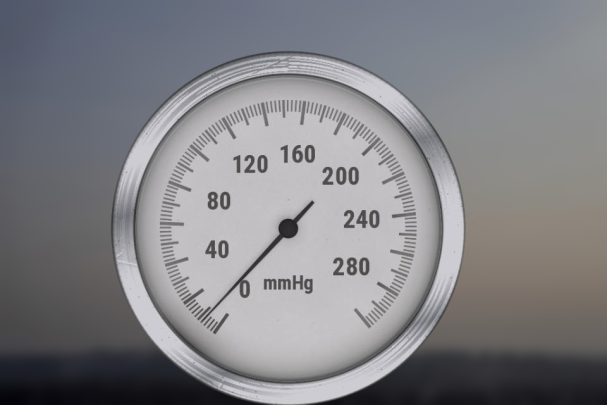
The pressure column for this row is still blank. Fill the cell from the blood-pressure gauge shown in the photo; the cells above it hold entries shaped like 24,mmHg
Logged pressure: 8,mmHg
